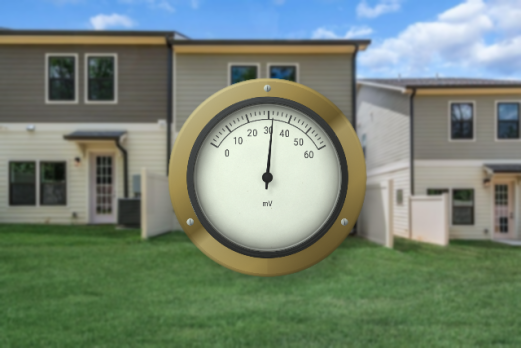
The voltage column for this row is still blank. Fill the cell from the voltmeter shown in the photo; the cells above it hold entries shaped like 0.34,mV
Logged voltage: 32,mV
